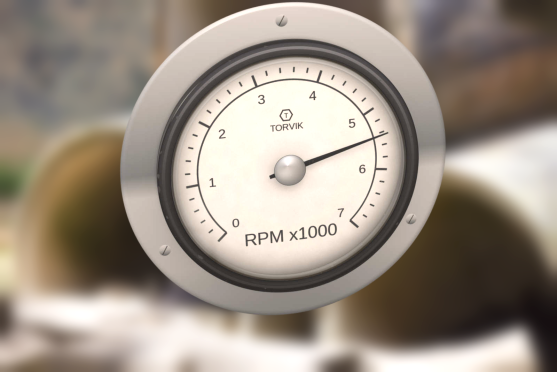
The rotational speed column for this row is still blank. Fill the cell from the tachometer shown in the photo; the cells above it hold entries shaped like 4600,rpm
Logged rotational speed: 5400,rpm
